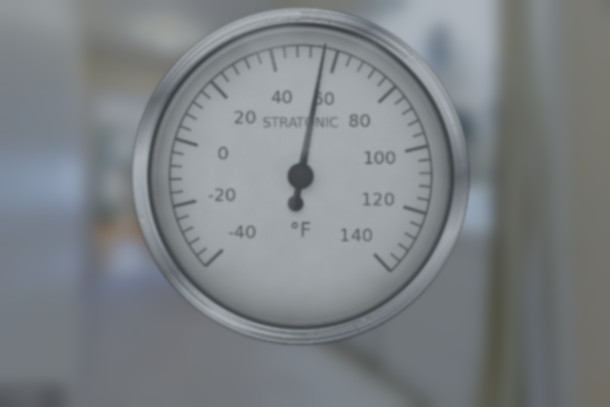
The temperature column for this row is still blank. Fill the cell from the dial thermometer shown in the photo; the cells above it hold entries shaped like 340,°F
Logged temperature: 56,°F
